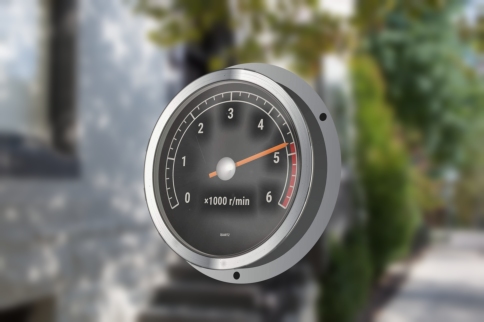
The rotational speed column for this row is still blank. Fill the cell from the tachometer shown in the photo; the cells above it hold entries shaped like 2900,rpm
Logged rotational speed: 4800,rpm
